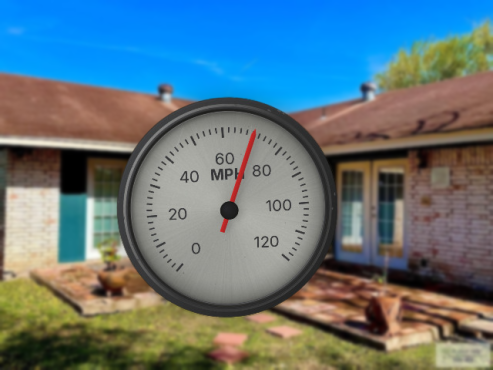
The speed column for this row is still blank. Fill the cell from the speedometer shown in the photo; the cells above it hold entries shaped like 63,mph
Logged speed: 70,mph
